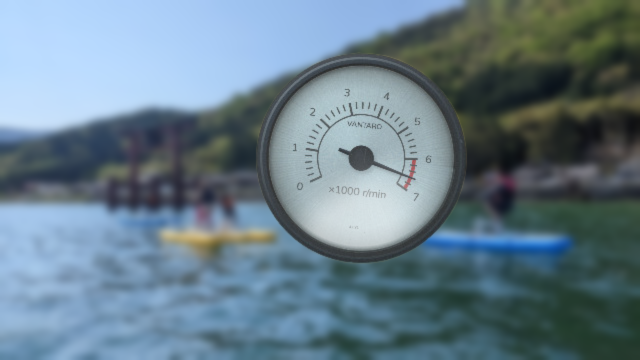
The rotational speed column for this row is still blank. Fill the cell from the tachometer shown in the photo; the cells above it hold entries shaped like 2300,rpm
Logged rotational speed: 6600,rpm
